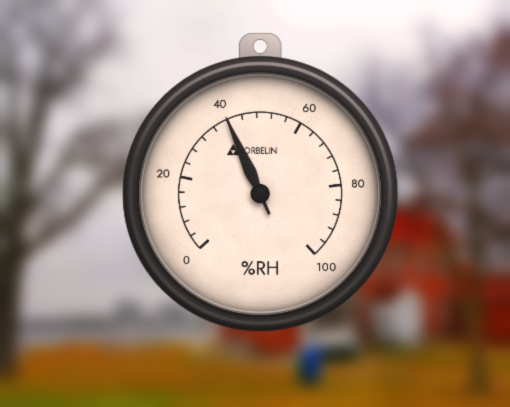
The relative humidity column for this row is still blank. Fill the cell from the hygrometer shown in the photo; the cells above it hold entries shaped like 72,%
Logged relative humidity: 40,%
